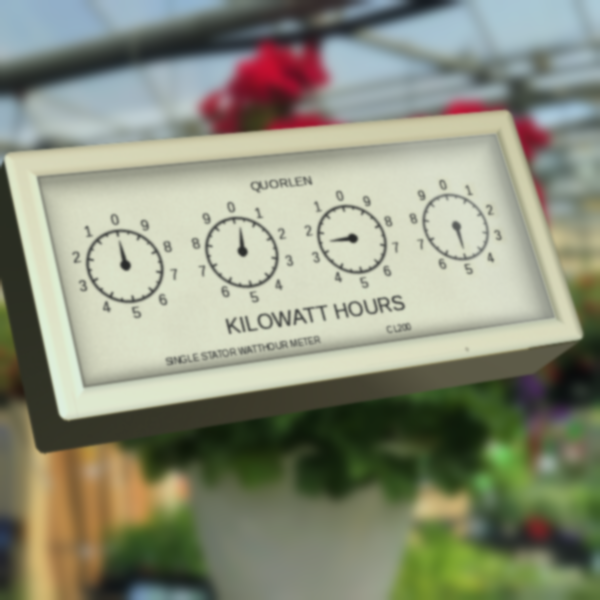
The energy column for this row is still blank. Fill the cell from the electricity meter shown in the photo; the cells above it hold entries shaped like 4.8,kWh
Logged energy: 25,kWh
